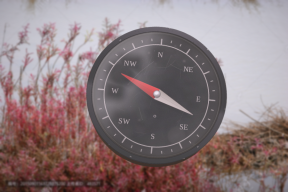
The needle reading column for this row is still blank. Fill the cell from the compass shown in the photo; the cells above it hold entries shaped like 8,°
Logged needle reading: 295,°
